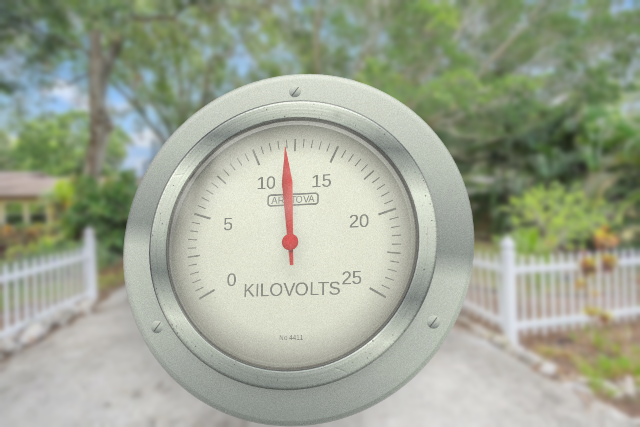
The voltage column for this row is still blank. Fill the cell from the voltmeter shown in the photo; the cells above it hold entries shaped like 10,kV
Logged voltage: 12,kV
